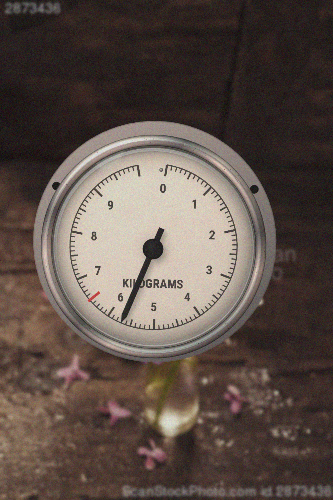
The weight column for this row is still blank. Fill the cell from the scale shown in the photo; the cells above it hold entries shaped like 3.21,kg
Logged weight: 5.7,kg
